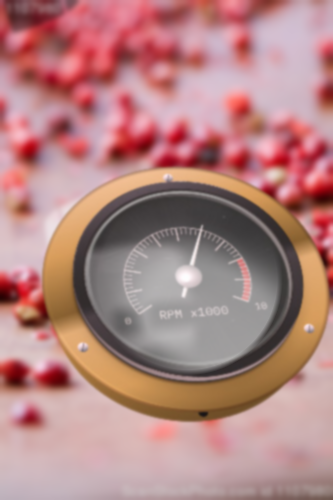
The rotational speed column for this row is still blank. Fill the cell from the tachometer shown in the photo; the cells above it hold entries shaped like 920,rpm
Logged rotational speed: 6000,rpm
